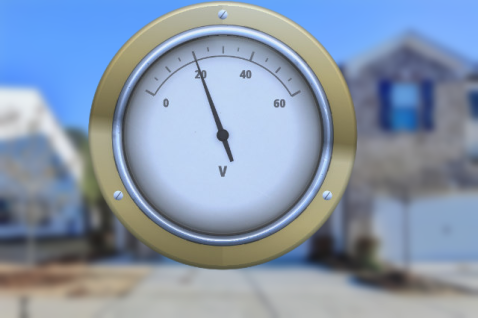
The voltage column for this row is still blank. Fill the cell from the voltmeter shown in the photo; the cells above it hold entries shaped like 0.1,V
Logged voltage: 20,V
